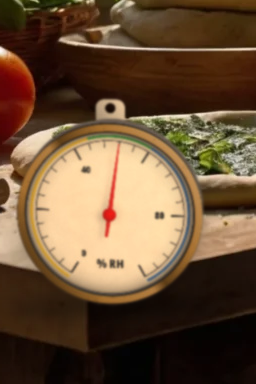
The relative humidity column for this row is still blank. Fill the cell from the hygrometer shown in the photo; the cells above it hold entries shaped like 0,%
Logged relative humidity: 52,%
